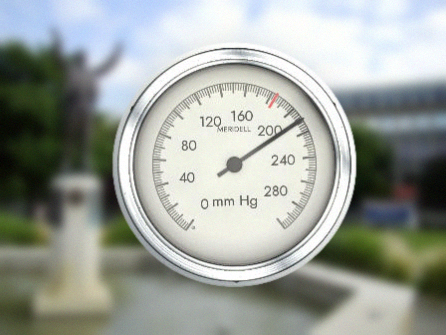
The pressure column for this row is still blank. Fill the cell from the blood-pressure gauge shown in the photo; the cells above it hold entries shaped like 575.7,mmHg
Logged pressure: 210,mmHg
